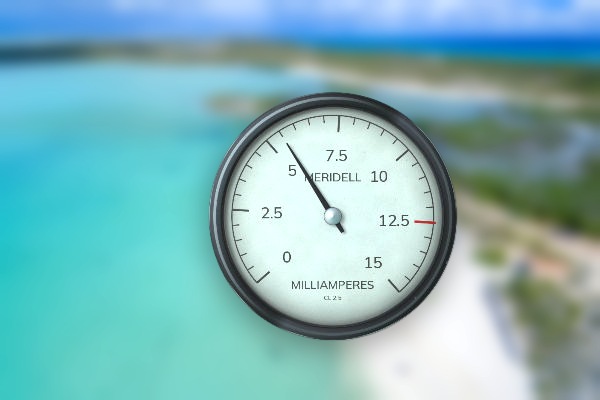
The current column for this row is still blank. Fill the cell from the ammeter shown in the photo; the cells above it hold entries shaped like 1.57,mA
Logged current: 5.5,mA
